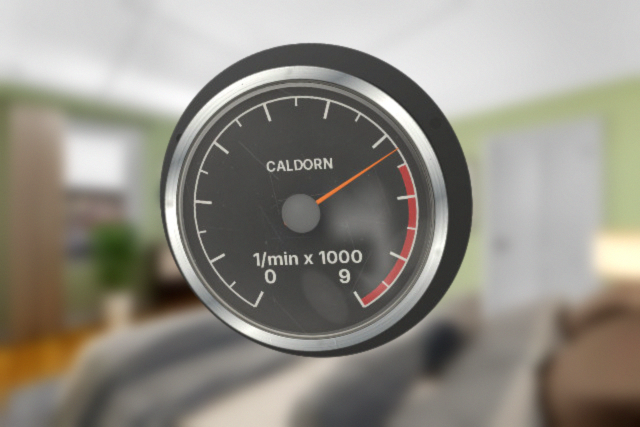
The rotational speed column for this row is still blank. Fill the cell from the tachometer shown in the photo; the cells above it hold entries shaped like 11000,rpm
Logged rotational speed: 6250,rpm
